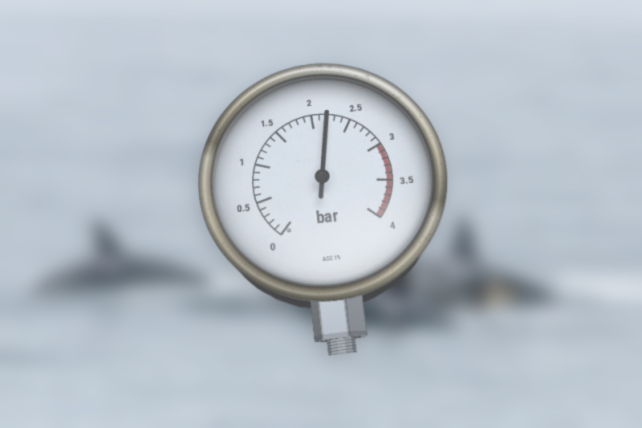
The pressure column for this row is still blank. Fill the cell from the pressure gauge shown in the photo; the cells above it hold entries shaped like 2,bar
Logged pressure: 2.2,bar
